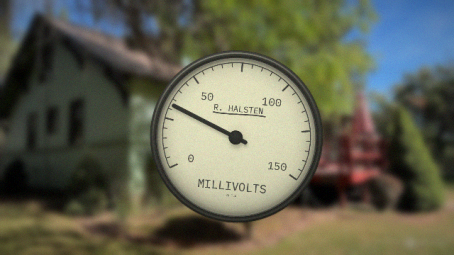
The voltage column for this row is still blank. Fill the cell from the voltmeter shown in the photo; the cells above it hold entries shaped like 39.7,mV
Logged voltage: 32.5,mV
